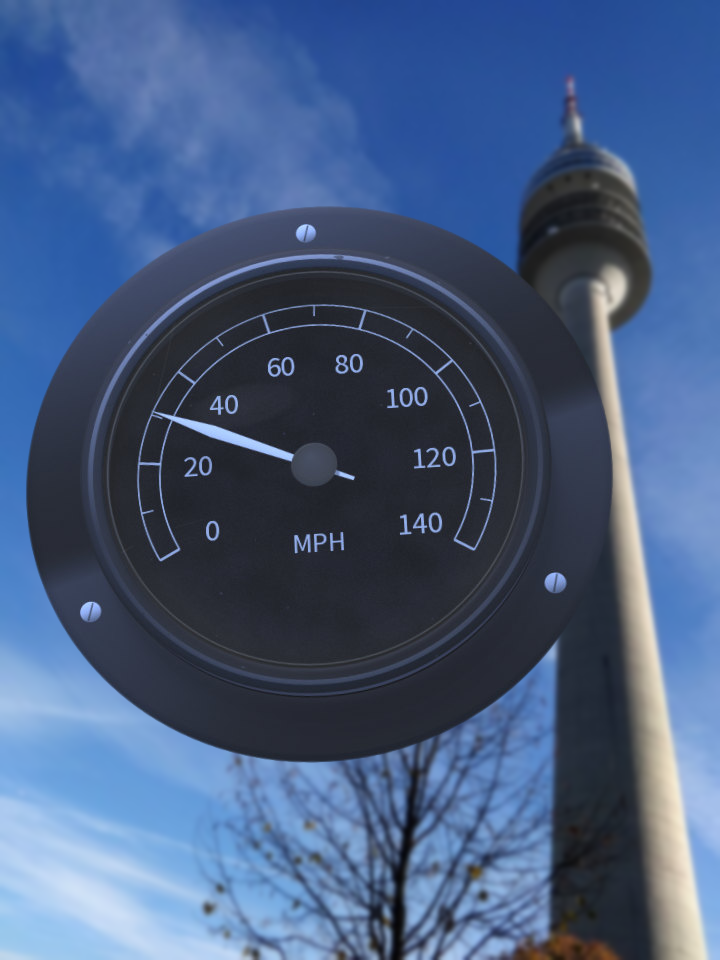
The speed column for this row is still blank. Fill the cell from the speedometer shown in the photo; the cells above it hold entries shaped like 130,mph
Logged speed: 30,mph
